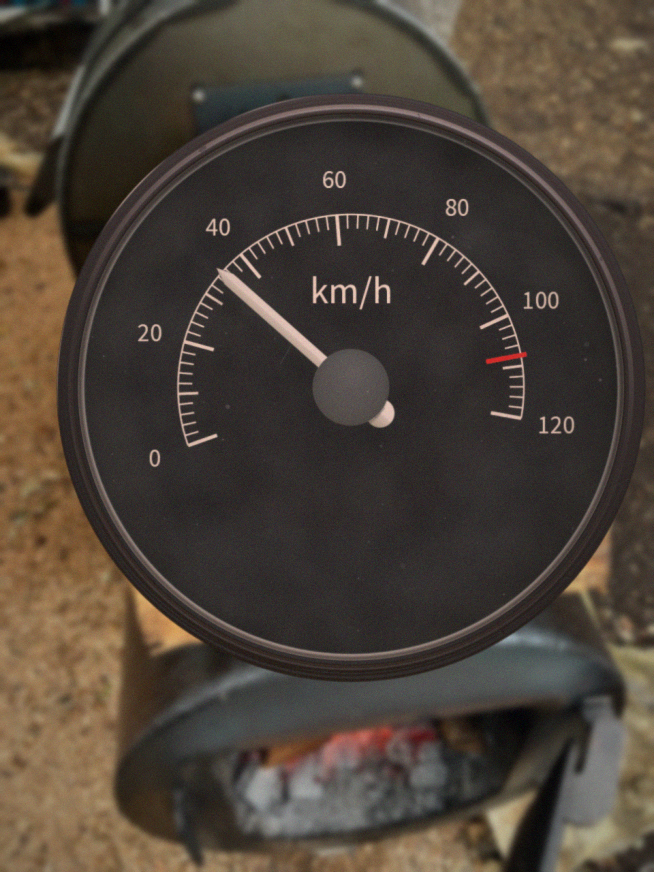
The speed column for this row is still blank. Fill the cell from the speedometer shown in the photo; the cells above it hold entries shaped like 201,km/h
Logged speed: 35,km/h
